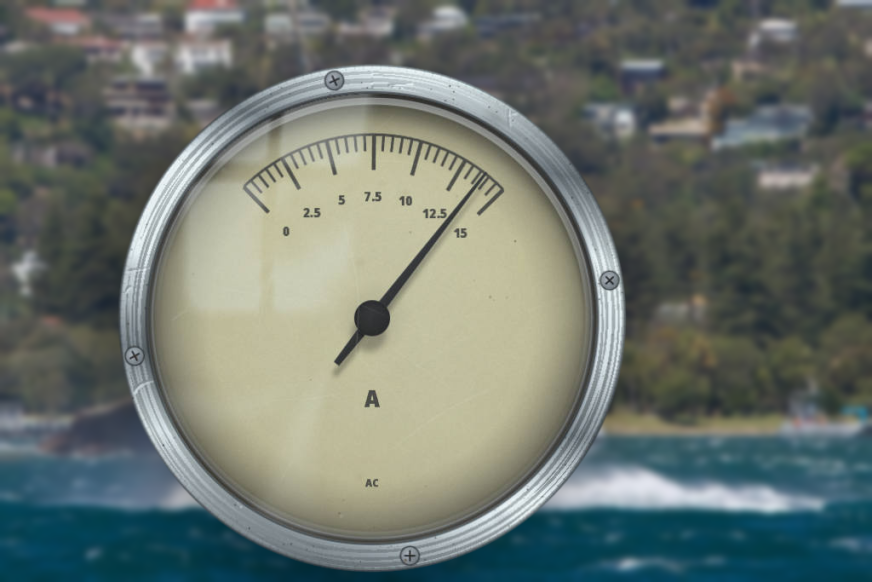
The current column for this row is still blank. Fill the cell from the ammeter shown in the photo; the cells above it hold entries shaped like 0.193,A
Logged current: 13.75,A
